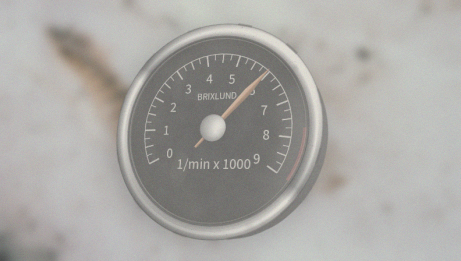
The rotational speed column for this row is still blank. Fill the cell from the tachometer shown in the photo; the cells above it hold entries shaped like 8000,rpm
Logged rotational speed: 6000,rpm
